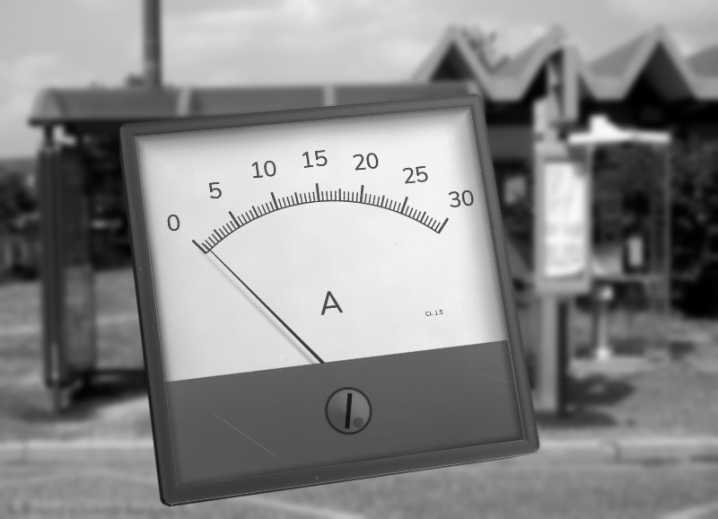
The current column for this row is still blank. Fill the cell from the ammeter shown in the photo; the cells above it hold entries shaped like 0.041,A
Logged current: 0.5,A
